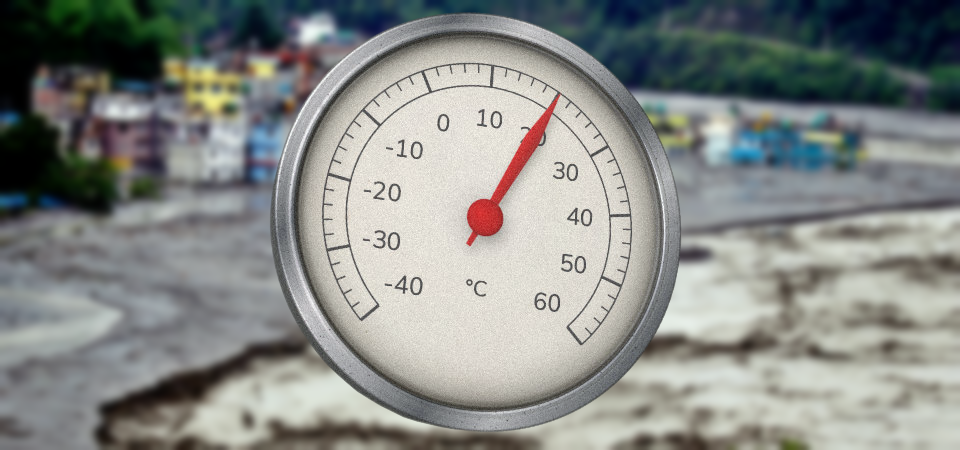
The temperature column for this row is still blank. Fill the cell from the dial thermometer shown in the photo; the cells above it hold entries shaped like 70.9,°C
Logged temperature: 20,°C
